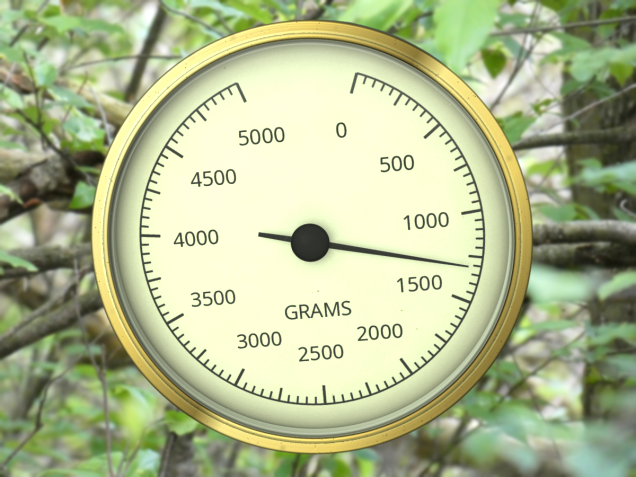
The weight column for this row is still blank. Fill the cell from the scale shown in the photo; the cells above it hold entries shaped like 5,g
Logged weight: 1300,g
